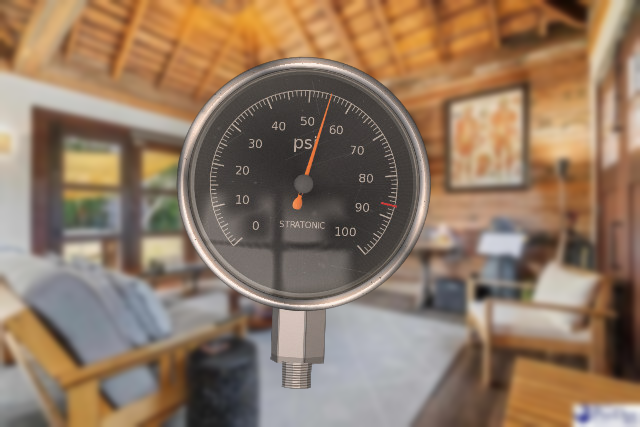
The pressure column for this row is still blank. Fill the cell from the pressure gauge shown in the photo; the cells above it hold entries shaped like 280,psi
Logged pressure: 55,psi
